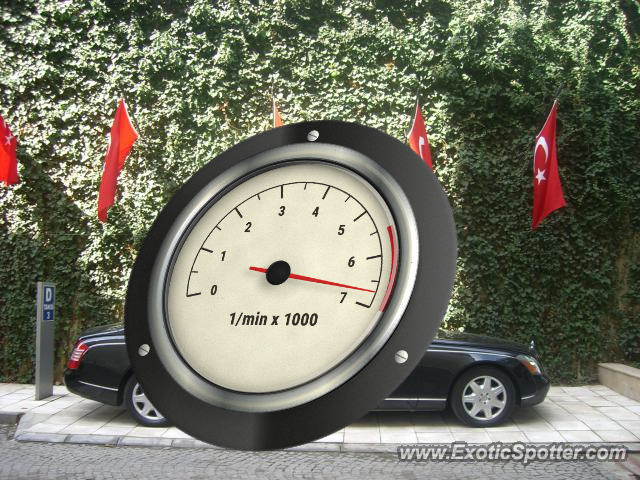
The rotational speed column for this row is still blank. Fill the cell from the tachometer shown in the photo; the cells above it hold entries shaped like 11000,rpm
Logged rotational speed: 6750,rpm
